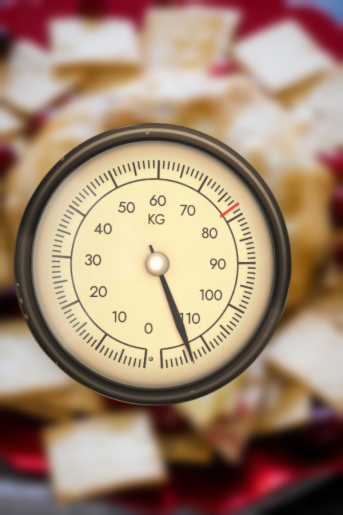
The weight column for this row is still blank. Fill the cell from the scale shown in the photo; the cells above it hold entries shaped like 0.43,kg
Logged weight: 114,kg
